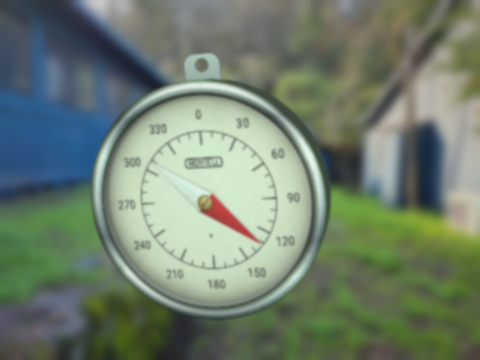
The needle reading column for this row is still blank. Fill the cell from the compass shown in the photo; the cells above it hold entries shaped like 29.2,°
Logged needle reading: 130,°
